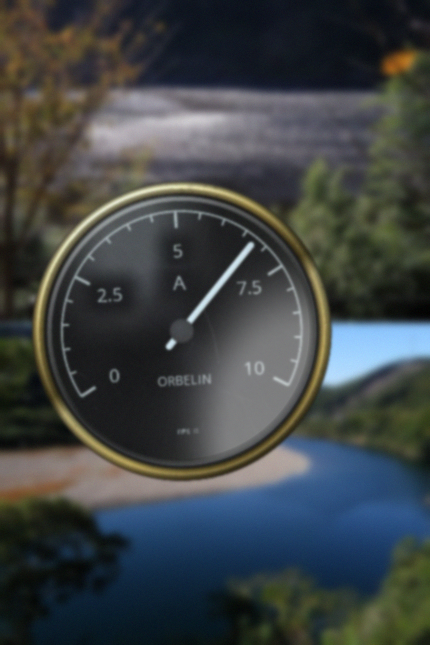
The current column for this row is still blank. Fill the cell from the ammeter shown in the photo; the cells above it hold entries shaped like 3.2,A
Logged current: 6.75,A
